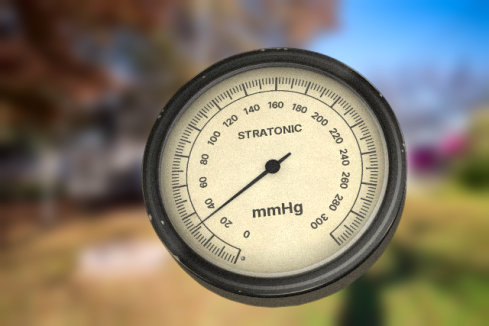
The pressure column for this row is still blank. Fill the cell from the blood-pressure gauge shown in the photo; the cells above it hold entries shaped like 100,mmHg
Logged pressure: 30,mmHg
